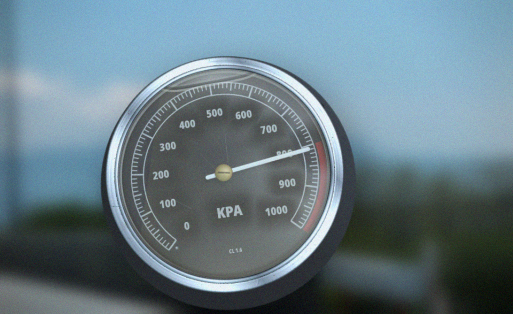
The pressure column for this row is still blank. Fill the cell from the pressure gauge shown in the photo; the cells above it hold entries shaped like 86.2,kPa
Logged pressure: 810,kPa
